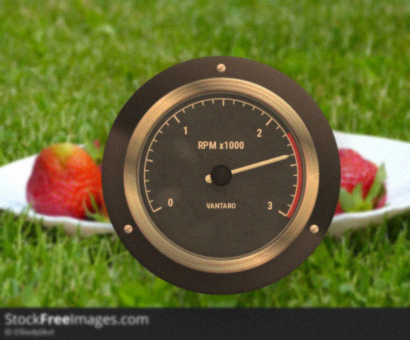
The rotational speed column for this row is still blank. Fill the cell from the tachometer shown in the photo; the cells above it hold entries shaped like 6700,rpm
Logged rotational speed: 2400,rpm
